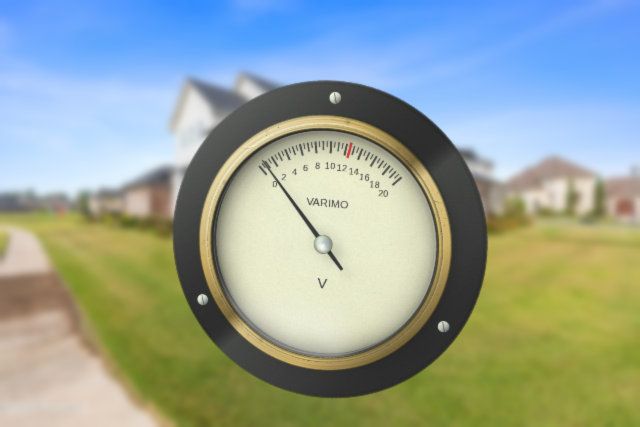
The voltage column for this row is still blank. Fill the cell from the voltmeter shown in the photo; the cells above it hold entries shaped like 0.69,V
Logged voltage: 1,V
